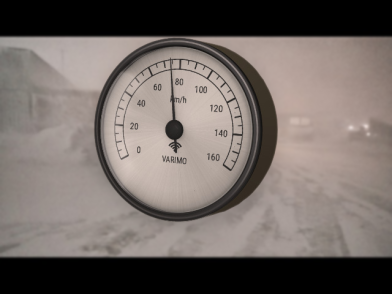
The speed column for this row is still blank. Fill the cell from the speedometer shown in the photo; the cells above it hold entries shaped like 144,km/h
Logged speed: 75,km/h
